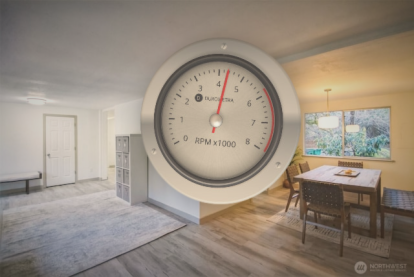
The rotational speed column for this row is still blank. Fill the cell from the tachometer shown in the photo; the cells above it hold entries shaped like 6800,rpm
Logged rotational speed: 4400,rpm
